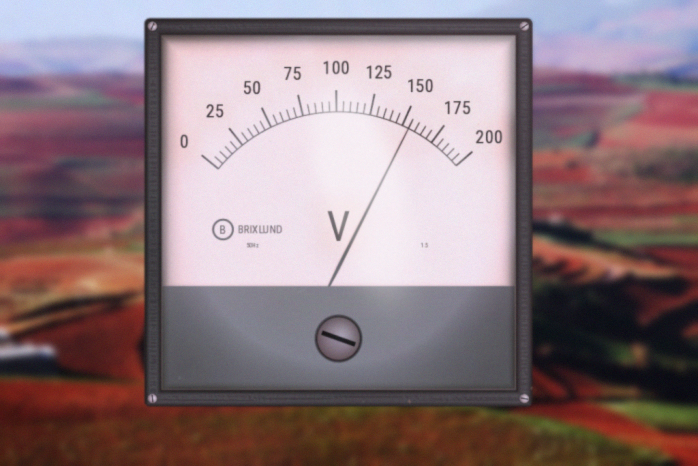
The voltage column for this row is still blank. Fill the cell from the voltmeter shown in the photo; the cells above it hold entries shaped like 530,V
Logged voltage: 155,V
